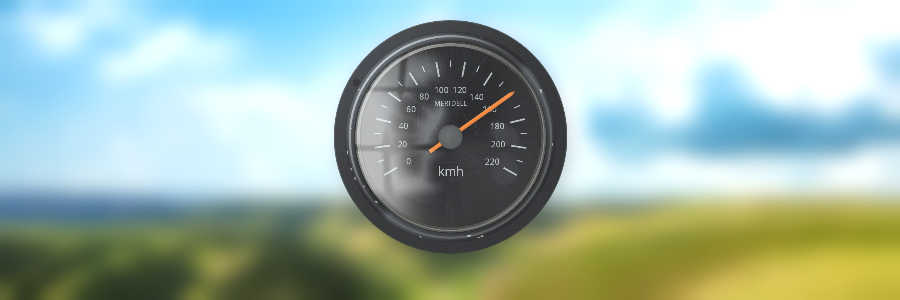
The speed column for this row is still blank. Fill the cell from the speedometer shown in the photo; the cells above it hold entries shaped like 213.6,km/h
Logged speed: 160,km/h
